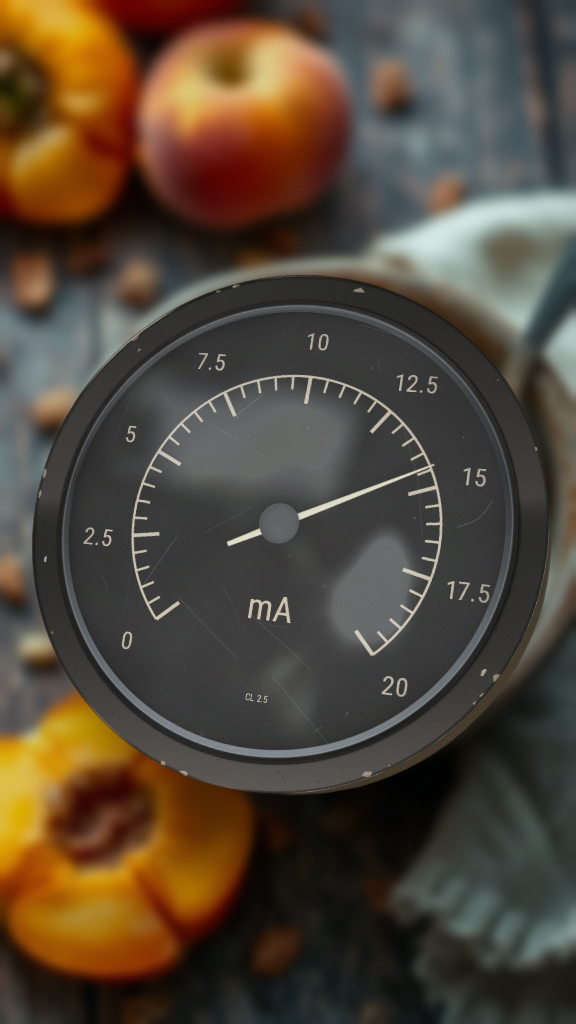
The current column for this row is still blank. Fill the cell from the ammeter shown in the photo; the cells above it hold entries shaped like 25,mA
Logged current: 14.5,mA
